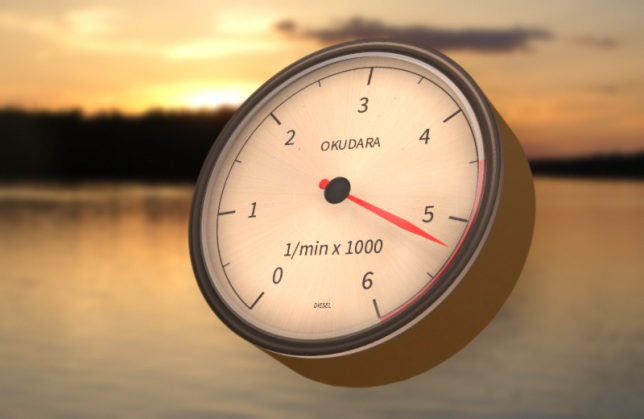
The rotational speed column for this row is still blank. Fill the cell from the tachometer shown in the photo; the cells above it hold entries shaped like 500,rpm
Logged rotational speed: 5250,rpm
